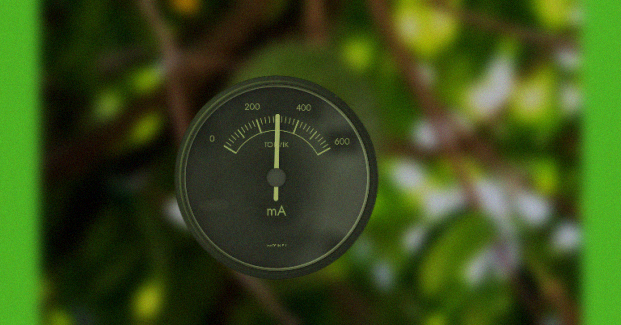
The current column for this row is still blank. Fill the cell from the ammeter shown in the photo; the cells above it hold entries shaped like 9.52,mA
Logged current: 300,mA
